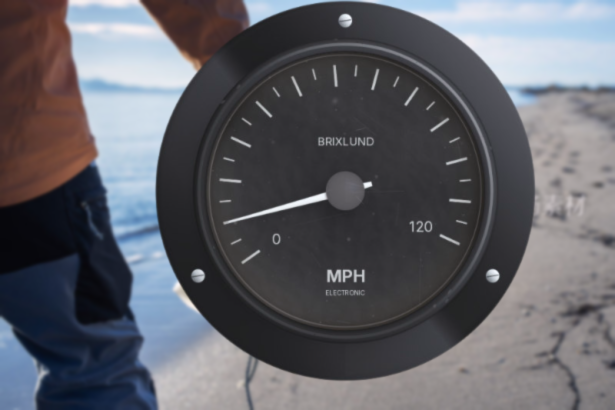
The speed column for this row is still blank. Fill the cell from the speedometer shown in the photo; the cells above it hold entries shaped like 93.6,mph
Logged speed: 10,mph
